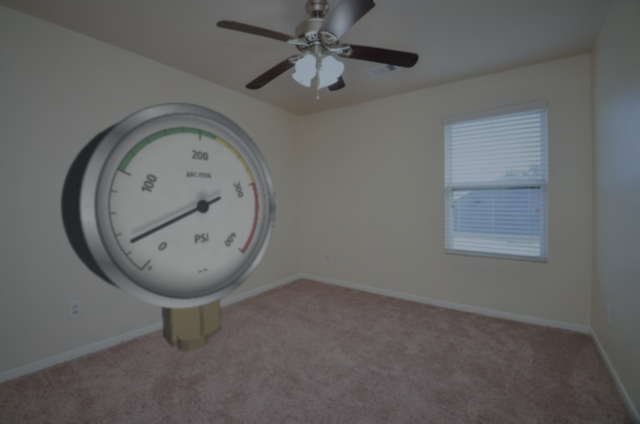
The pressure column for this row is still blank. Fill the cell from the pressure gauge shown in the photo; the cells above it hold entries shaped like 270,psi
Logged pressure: 30,psi
